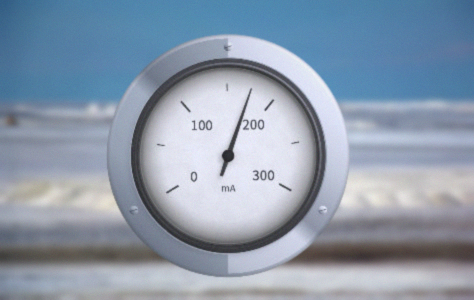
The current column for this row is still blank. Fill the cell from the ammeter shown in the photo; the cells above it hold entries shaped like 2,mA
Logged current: 175,mA
